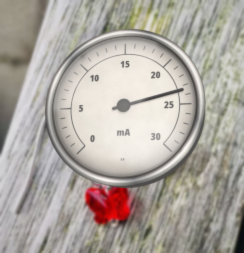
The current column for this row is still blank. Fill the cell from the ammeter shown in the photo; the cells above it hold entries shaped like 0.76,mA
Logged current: 23.5,mA
